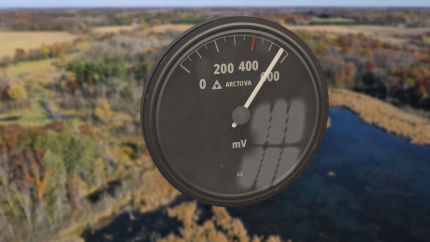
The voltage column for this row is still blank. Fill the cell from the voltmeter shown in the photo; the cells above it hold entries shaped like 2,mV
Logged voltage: 550,mV
